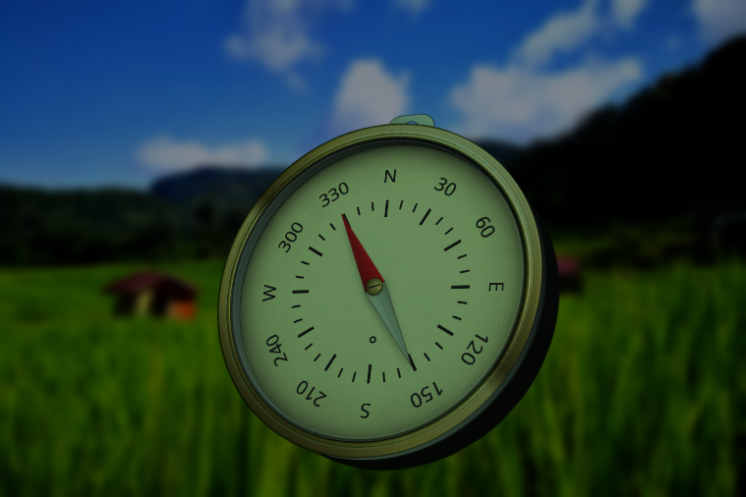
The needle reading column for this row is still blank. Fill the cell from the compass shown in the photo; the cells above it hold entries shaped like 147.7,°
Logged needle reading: 330,°
